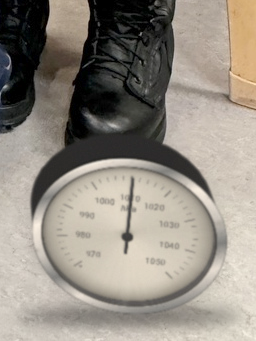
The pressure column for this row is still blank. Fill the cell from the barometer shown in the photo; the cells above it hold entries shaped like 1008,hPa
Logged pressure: 1010,hPa
